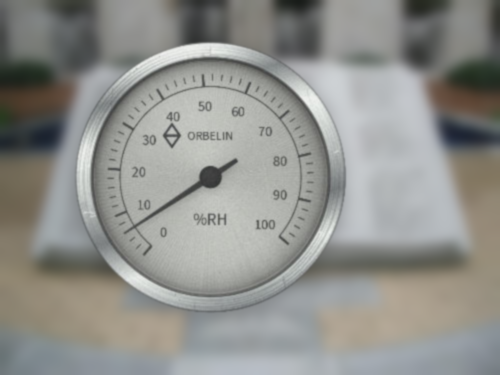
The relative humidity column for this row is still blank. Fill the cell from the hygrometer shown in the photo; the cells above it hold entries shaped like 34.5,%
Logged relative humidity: 6,%
